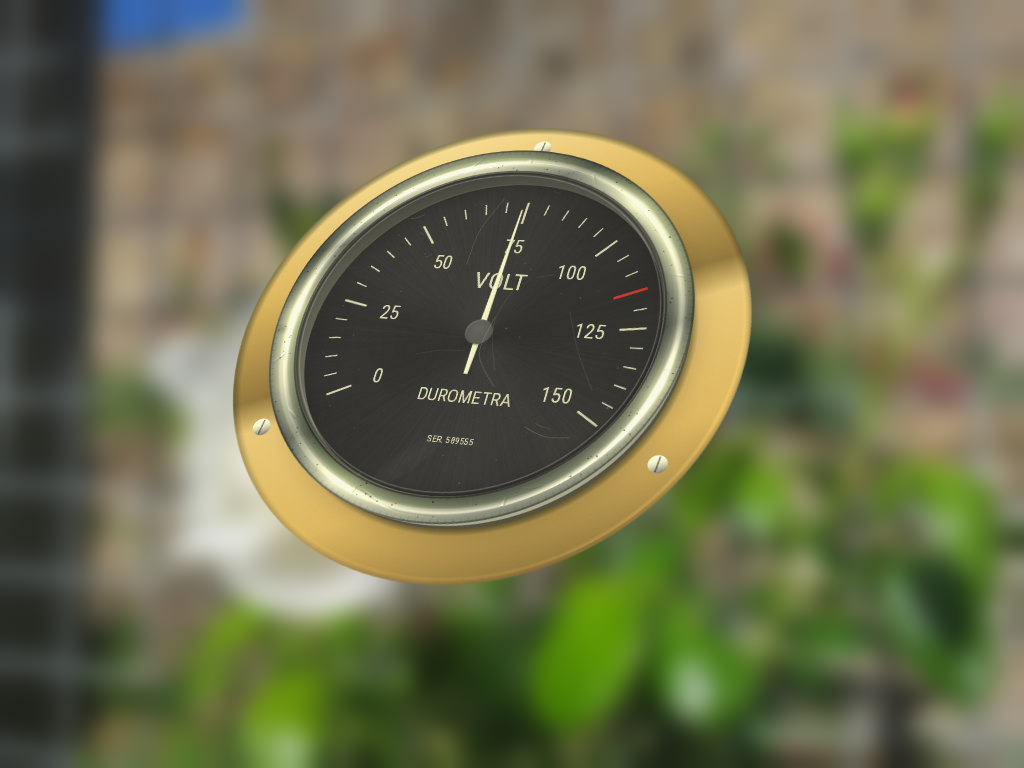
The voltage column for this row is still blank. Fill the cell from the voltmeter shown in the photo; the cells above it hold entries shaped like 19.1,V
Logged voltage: 75,V
